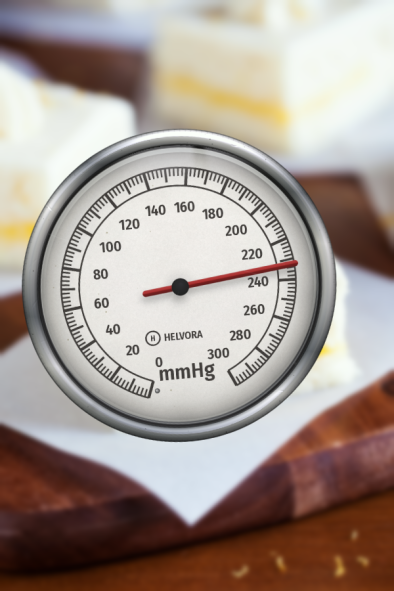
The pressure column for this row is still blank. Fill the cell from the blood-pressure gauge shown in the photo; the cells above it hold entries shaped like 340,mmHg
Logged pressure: 232,mmHg
